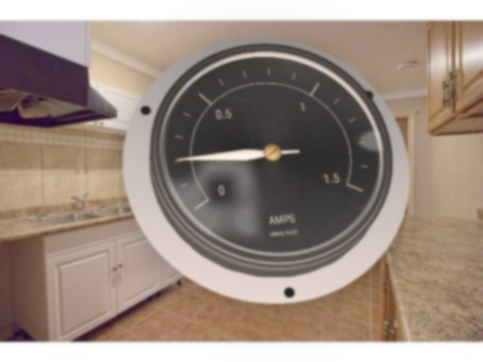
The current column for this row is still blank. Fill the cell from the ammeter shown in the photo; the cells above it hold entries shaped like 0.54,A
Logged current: 0.2,A
